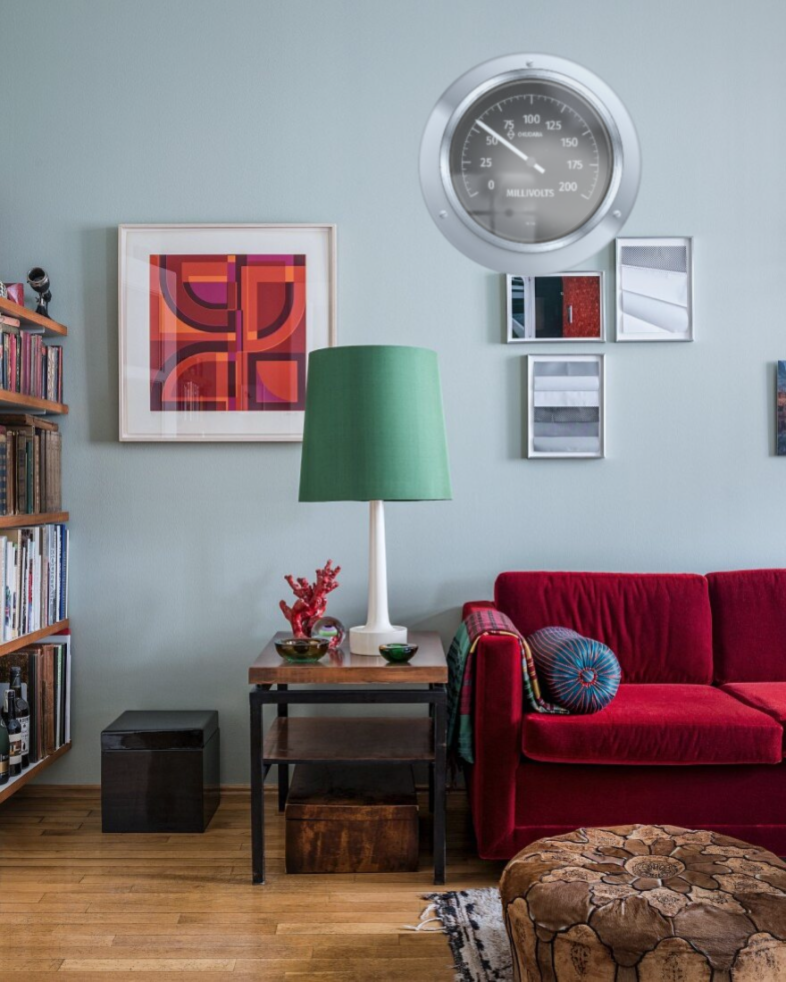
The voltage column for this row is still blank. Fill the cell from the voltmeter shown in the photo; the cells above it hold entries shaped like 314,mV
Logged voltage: 55,mV
